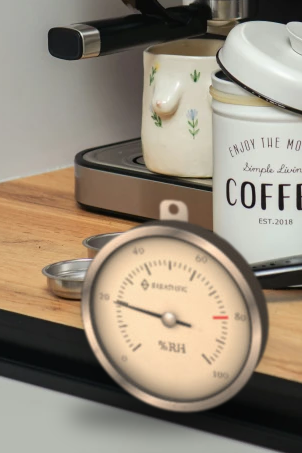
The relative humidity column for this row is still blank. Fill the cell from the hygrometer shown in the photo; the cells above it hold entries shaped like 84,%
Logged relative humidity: 20,%
